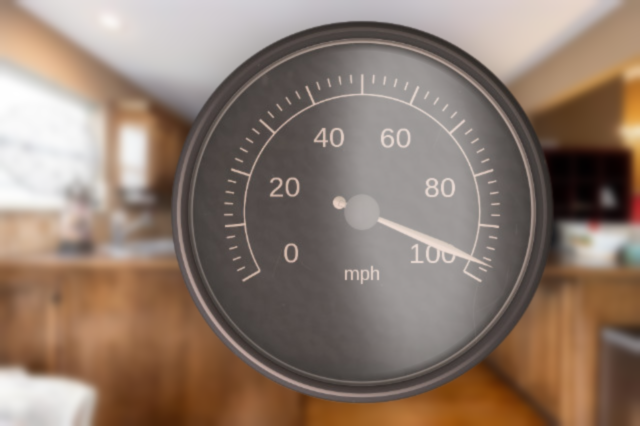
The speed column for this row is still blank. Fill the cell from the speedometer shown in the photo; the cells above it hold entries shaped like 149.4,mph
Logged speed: 97,mph
